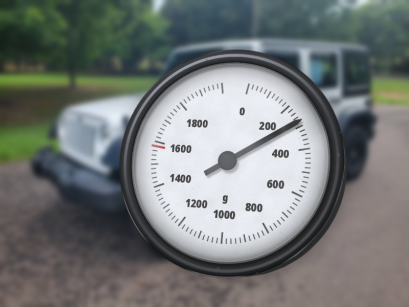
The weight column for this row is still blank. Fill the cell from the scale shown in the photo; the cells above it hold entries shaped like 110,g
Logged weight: 280,g
